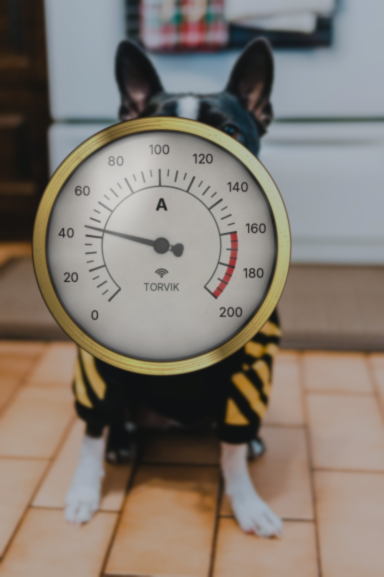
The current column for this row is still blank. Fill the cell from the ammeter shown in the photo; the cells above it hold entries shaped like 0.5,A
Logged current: 45,A
